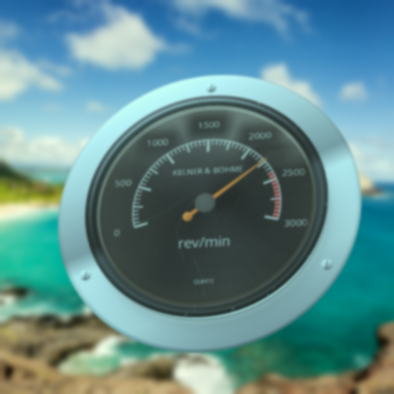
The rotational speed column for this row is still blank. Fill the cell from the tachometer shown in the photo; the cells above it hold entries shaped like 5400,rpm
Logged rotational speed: 2250,rpm
